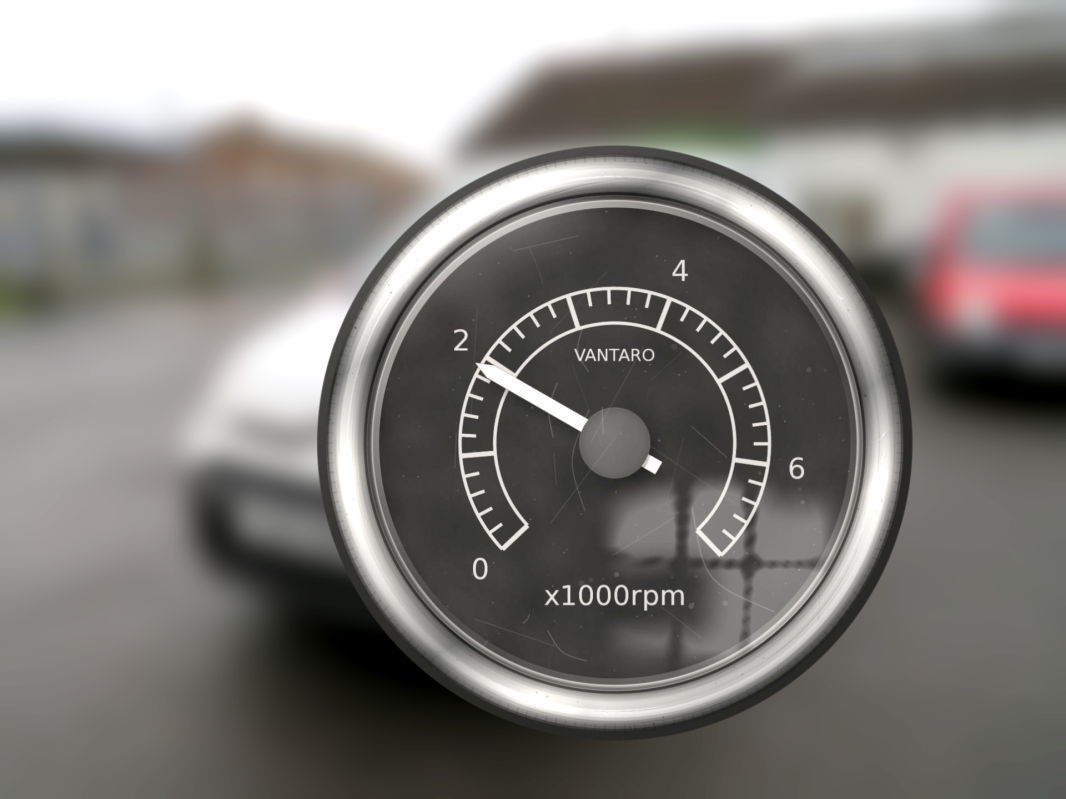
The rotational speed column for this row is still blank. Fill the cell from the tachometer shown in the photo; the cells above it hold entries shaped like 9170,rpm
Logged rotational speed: 1900,rpm
